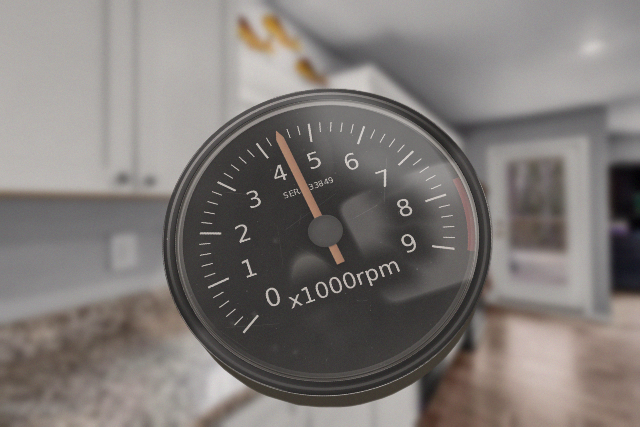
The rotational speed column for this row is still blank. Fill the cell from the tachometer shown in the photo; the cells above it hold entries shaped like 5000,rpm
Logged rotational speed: 4400,rpm
